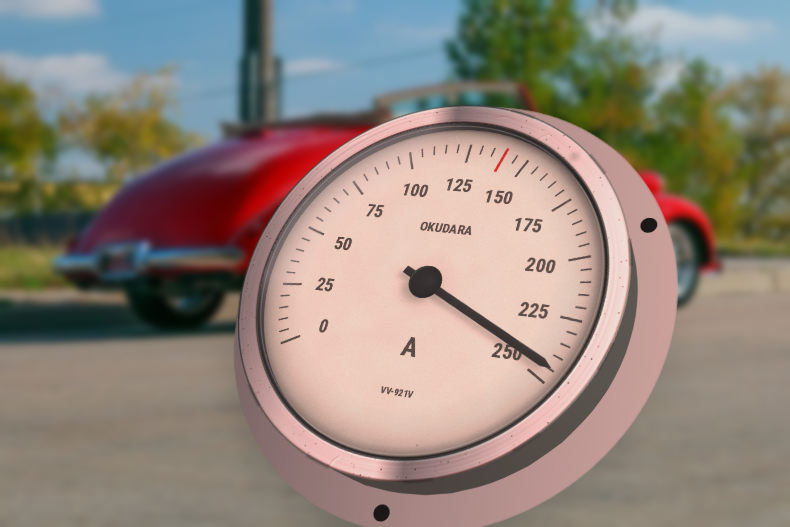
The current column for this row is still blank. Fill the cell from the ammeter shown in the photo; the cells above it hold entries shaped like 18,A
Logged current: 245,A
